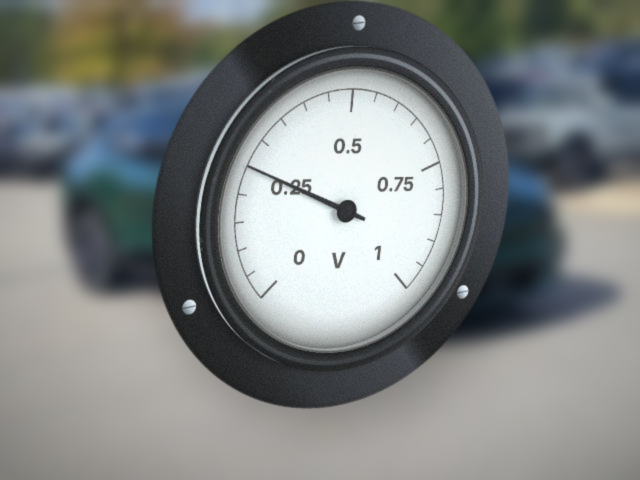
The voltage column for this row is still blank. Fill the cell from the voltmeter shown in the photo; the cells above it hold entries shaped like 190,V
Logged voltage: 0.25,V
